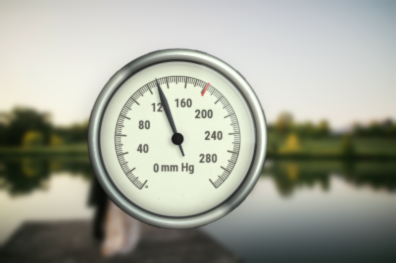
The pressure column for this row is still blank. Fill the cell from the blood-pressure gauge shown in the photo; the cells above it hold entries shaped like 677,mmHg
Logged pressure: 130,mmHg
